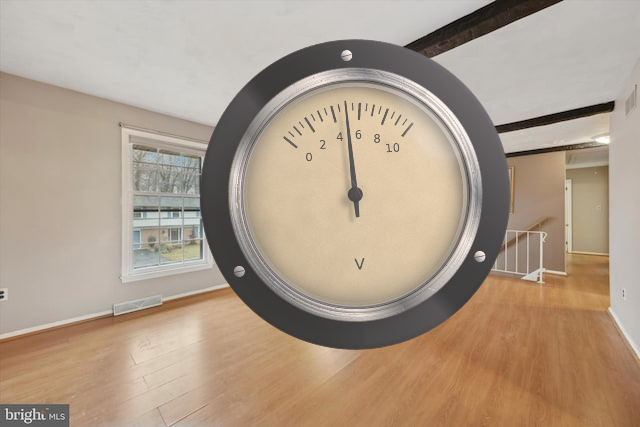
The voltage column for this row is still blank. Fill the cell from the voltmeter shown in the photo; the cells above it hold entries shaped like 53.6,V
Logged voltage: 5,V
